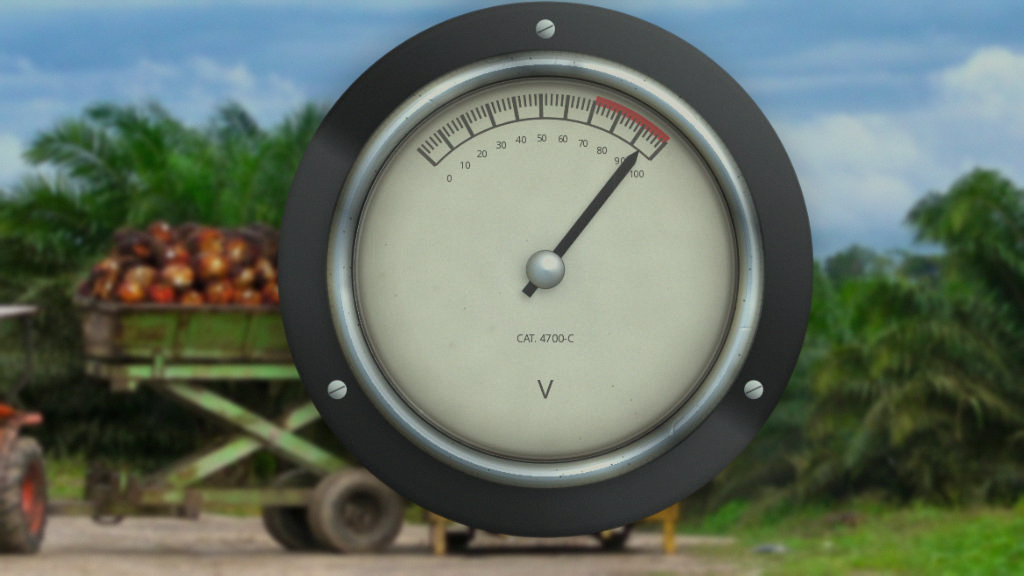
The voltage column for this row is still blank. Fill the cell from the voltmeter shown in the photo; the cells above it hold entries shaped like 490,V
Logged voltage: 94,V
